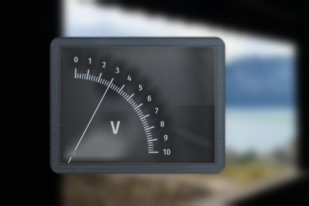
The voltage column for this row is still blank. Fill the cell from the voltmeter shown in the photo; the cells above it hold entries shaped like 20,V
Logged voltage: 3,V
